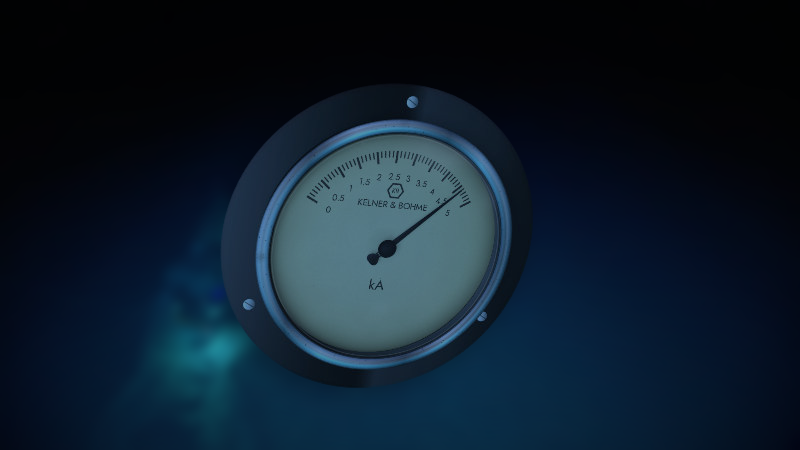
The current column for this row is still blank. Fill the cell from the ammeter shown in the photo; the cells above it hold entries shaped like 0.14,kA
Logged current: 4.5,kA
